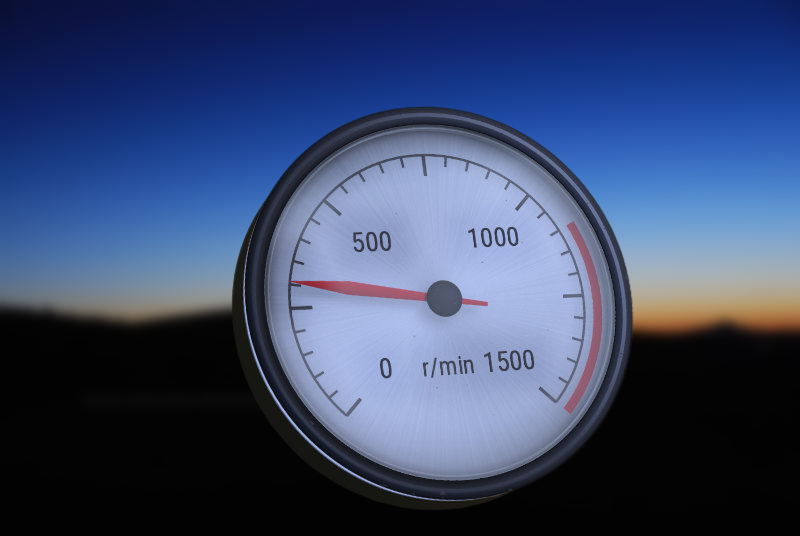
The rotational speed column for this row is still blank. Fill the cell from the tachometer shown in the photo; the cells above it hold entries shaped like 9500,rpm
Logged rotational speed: 300,rpm
